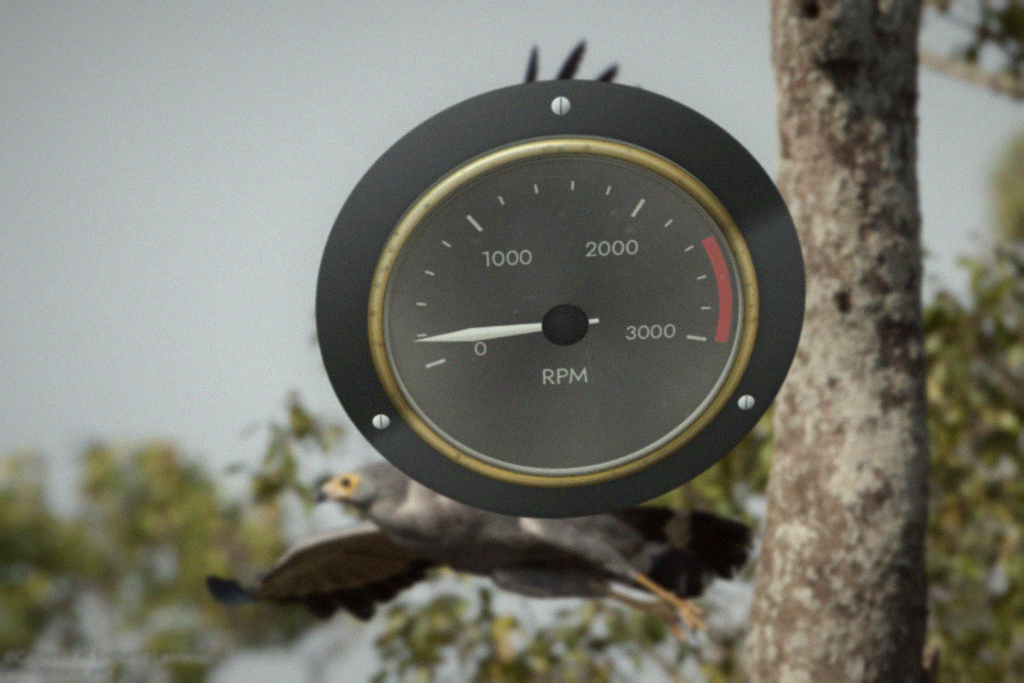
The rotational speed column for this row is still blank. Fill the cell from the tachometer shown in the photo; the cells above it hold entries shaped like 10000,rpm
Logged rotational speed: 200,rpm
